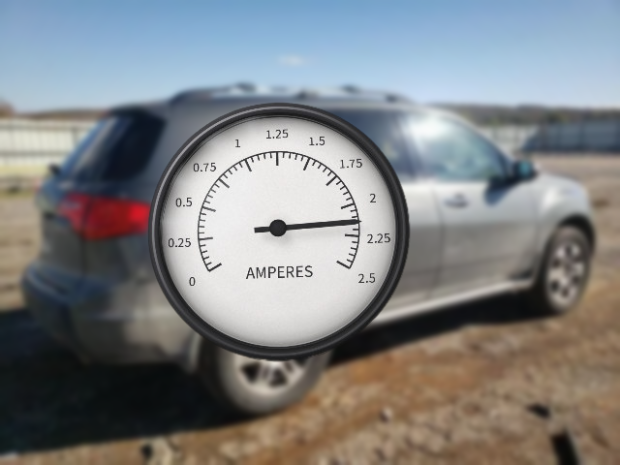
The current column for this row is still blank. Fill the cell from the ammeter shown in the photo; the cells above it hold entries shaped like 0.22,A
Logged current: 2.15,A
